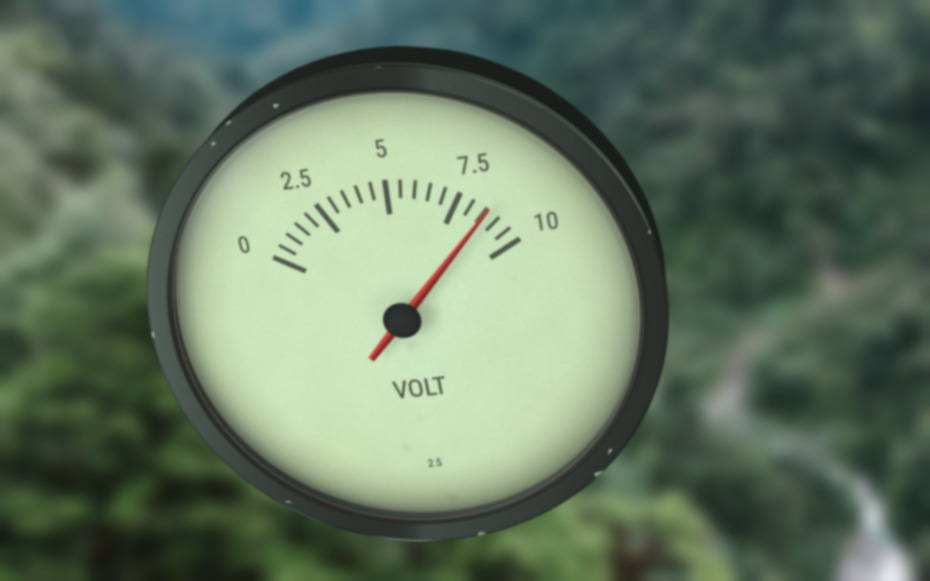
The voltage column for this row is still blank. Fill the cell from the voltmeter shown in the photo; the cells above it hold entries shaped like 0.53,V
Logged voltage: 8.5,V
